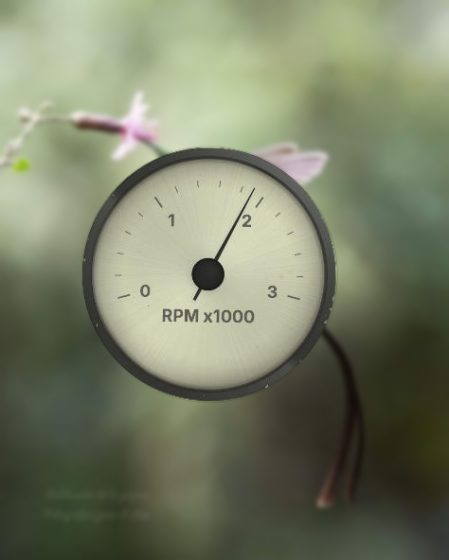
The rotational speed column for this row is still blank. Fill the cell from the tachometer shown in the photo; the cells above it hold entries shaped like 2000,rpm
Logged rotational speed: 1900,rpm
